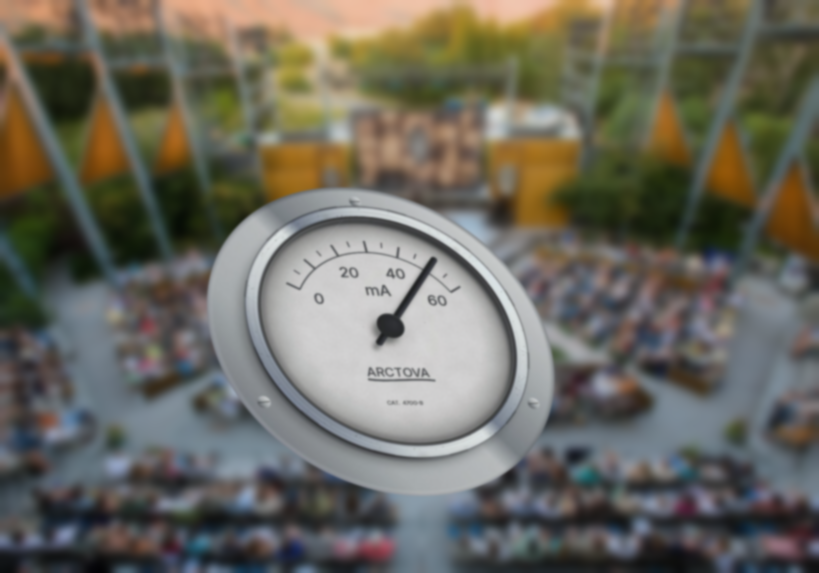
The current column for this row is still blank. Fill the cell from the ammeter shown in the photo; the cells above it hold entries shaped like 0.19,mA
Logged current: 50,mA
